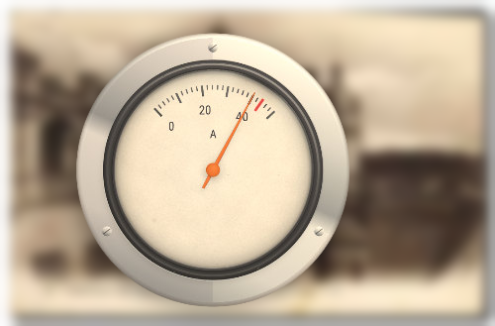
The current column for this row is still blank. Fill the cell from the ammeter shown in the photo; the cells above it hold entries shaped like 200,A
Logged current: 40,A
